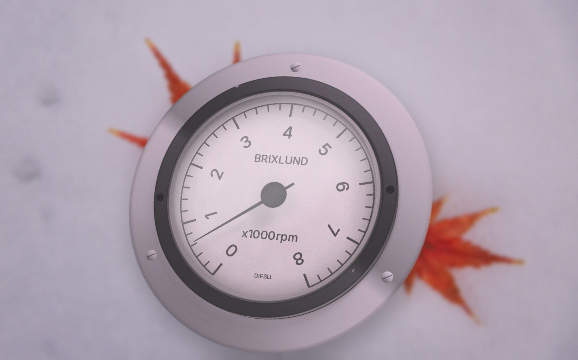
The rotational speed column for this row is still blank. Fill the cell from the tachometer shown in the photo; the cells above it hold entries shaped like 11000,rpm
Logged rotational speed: 600,rpm
